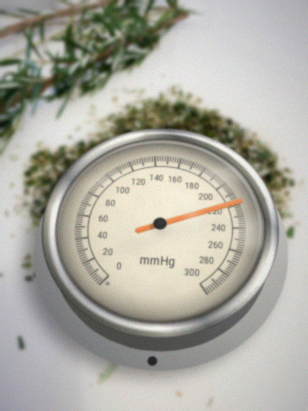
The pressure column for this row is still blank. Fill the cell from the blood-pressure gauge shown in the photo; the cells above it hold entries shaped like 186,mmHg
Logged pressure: 220,mmHg
